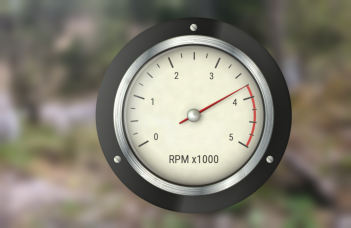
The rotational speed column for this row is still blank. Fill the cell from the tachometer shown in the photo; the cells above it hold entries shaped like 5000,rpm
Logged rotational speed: 3750,rpm
